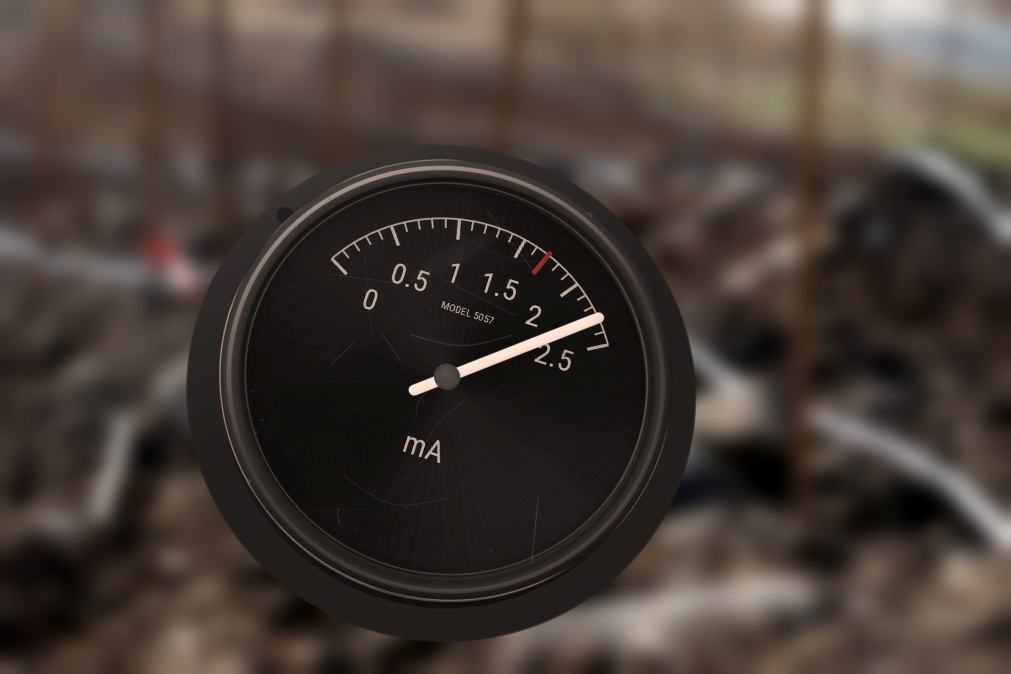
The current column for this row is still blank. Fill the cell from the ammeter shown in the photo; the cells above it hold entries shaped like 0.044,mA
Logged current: 2.3,mA
